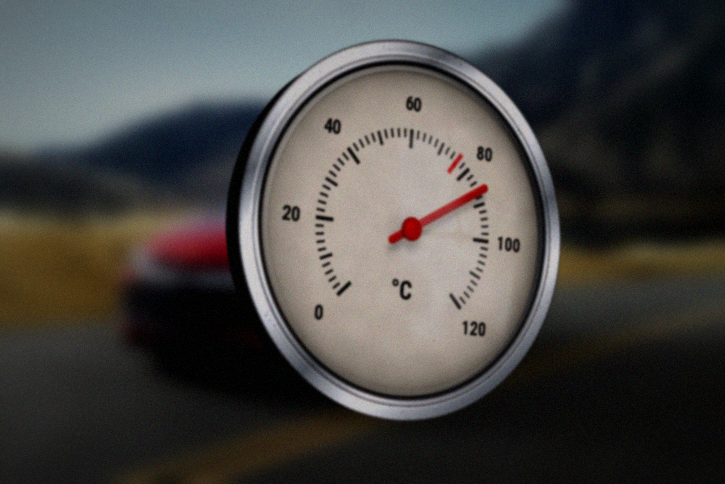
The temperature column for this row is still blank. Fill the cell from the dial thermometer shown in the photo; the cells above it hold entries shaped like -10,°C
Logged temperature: 86,°C
